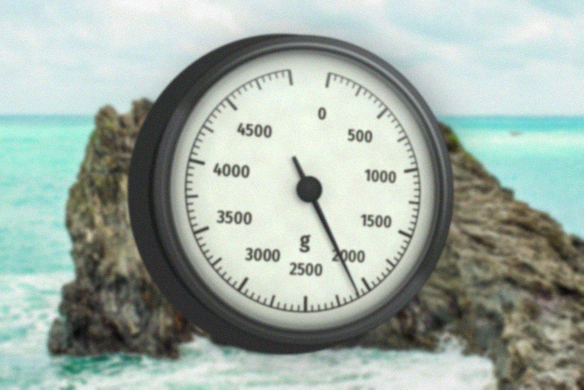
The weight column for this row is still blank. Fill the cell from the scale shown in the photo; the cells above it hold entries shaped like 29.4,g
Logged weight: 2100,g
